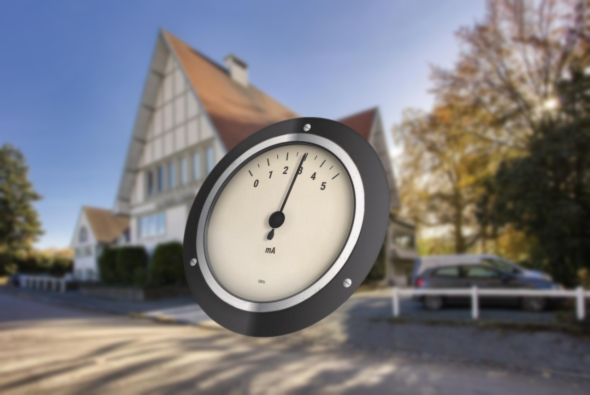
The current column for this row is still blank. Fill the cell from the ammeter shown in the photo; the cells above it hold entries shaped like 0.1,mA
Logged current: 3,mA
